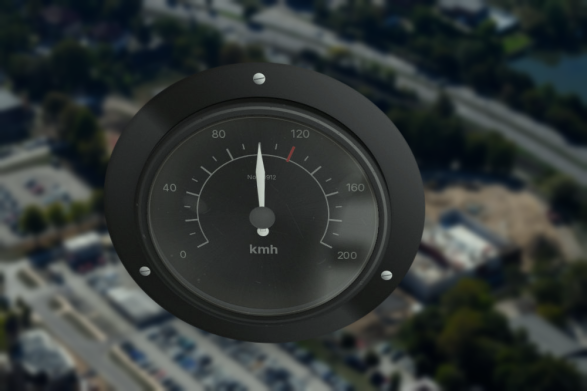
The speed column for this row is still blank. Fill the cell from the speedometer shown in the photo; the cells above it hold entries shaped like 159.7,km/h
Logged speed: 100,km/h
